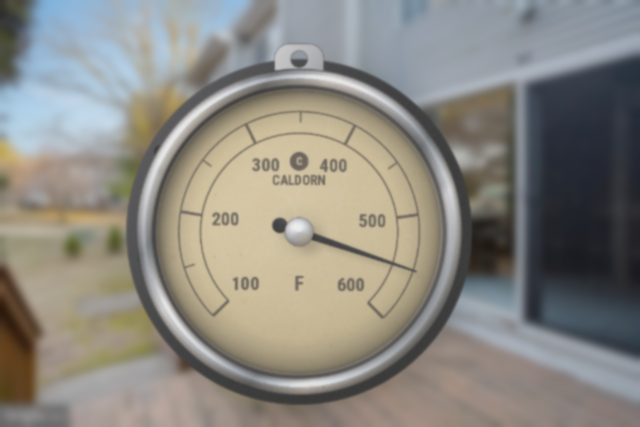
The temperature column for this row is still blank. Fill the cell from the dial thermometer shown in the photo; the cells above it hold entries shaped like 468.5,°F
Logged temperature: 550,°F
